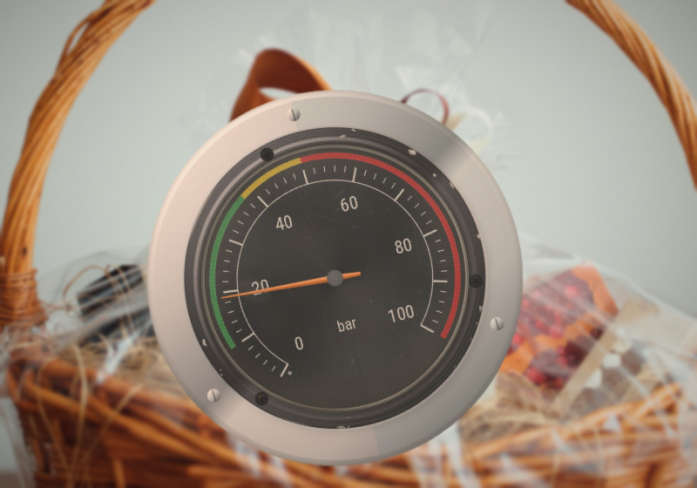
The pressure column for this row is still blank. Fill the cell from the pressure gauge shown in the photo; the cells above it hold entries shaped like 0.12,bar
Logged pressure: 19,bar
